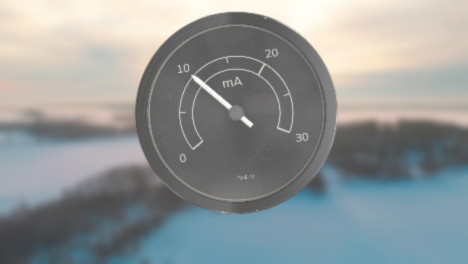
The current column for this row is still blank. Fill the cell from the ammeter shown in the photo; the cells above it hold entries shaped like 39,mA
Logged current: 10,mA
